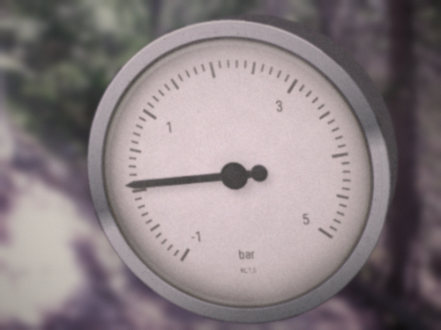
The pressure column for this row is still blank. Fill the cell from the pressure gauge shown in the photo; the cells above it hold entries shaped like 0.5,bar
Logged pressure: 0.1,bar
